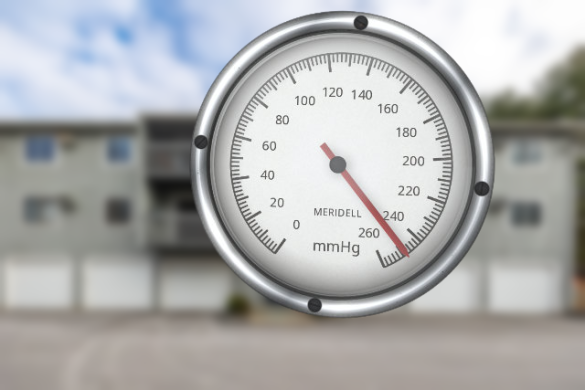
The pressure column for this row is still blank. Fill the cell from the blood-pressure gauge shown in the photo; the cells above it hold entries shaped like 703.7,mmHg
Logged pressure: 248,mmHg
